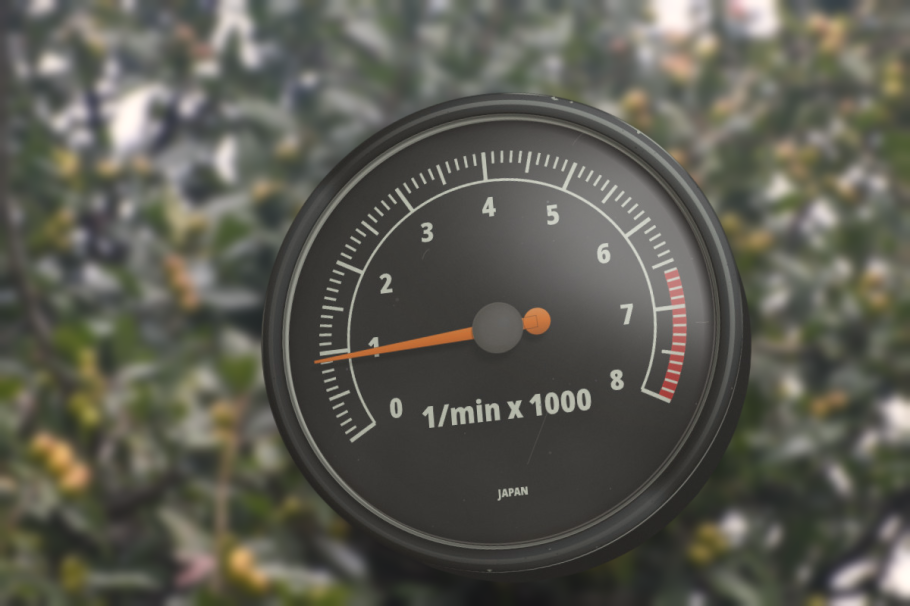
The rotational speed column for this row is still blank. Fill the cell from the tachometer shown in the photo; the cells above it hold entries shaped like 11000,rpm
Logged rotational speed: 900,rpm
